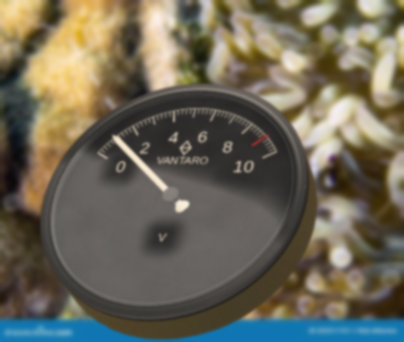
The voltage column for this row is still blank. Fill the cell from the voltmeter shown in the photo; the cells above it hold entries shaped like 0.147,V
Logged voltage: 1,V
